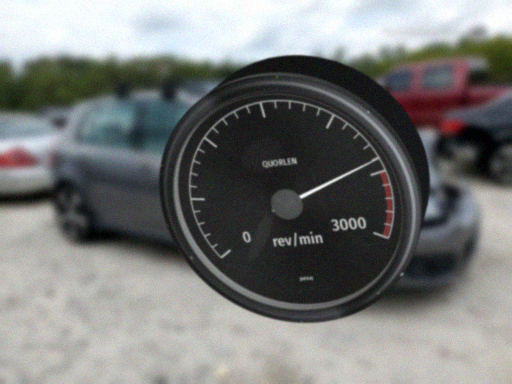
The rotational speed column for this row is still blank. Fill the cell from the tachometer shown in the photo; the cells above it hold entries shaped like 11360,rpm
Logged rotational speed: 2400,rpm
